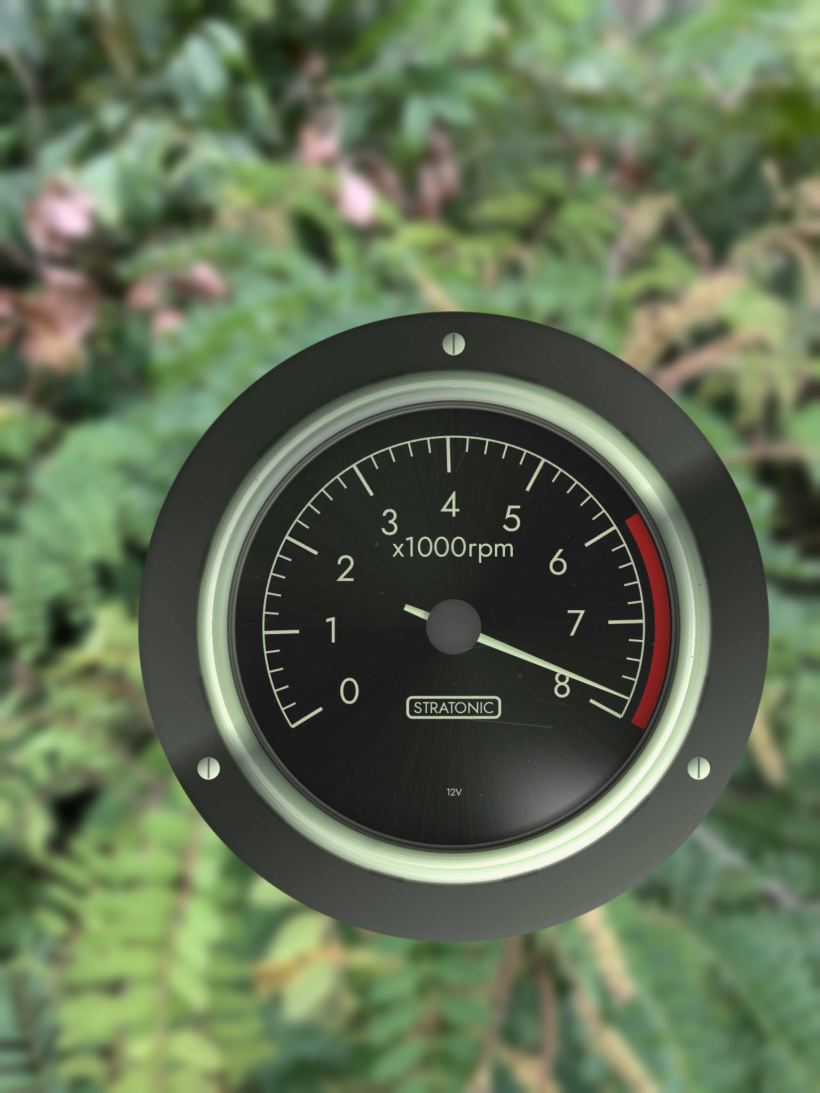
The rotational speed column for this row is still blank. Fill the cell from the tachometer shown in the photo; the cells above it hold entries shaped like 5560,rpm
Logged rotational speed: 7800,rpm
